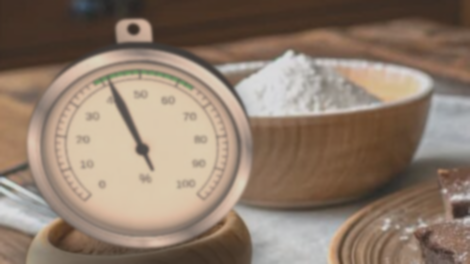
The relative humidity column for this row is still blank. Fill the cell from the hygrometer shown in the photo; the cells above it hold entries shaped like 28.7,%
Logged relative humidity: 42,%
